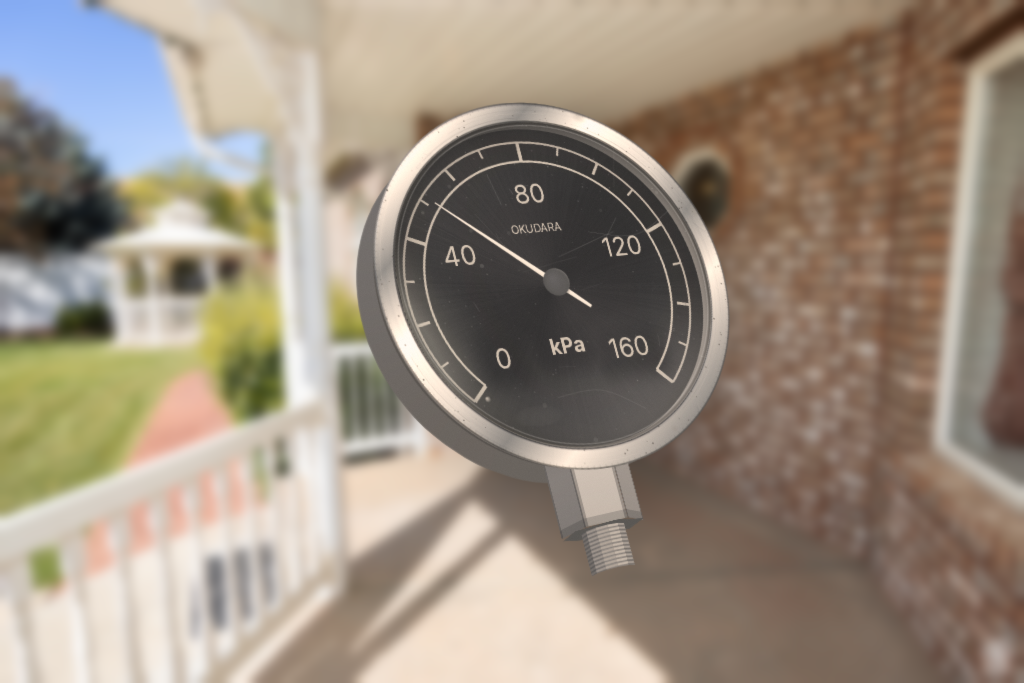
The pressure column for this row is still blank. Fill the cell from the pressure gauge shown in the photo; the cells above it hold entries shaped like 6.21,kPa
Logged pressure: 50,kPa
